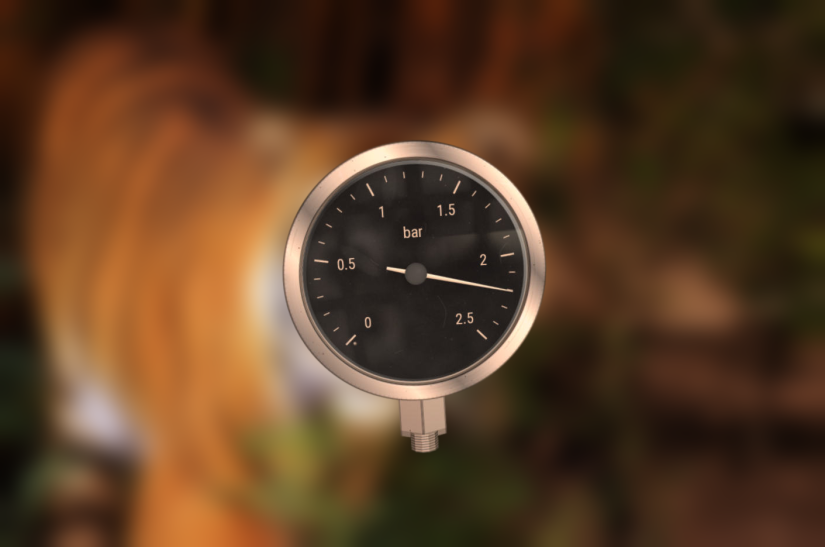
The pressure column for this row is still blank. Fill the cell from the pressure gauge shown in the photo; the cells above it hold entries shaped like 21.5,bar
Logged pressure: 2.2,bar
